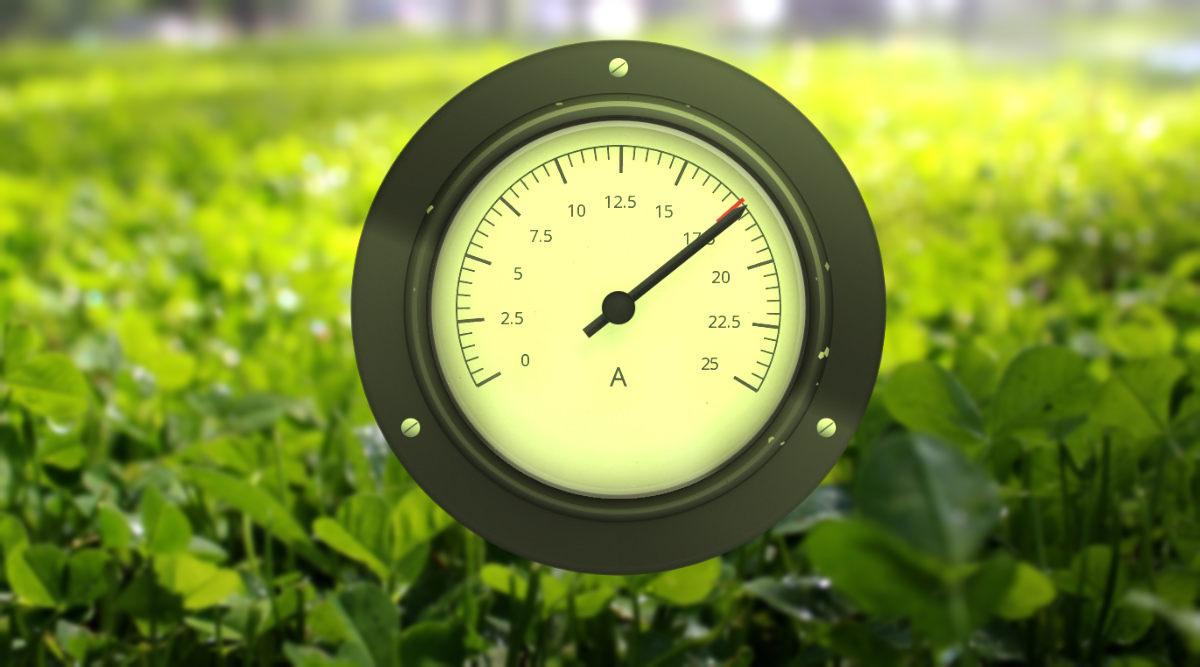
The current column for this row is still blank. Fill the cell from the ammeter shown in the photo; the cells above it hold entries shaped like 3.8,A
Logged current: 17.75,A
